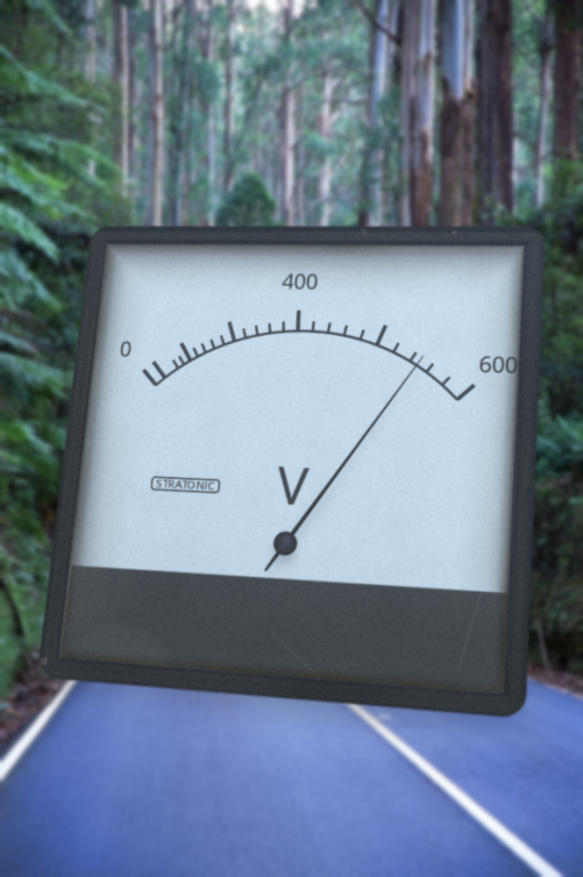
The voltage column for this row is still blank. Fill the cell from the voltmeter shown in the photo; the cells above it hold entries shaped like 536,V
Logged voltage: 550,V
